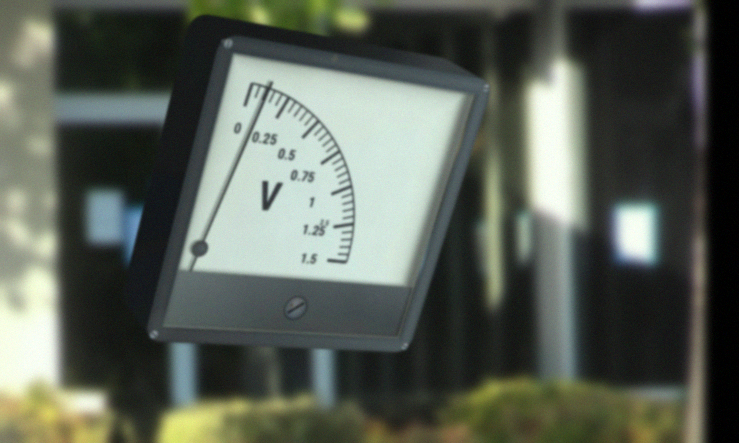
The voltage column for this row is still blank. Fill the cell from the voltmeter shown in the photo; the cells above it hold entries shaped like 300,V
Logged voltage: 0.1,V
